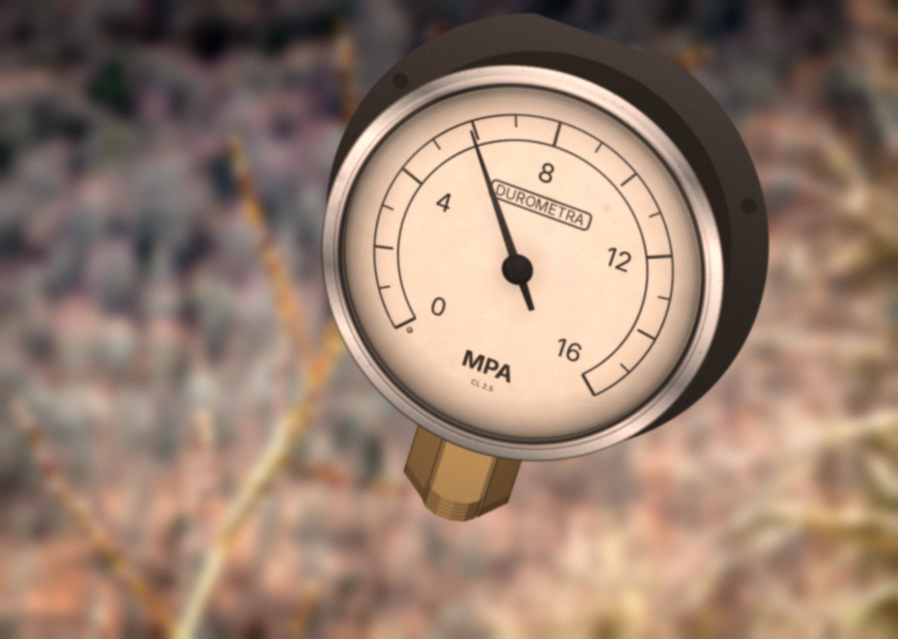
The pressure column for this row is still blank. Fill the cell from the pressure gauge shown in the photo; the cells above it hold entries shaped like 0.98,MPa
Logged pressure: 6,MPa
